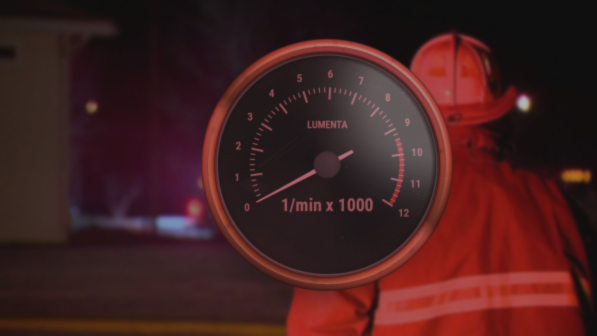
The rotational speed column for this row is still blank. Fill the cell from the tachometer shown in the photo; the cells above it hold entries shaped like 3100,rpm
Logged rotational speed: 0,rpm
